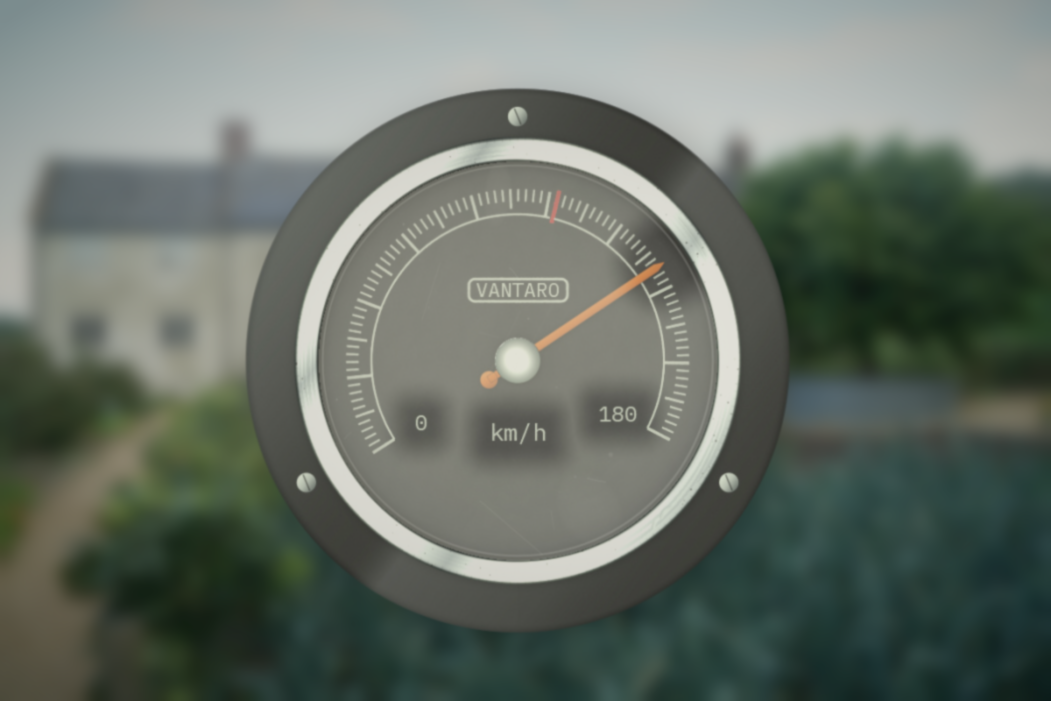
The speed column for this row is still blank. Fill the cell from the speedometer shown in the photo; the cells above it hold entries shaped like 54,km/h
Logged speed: 134,km/h
